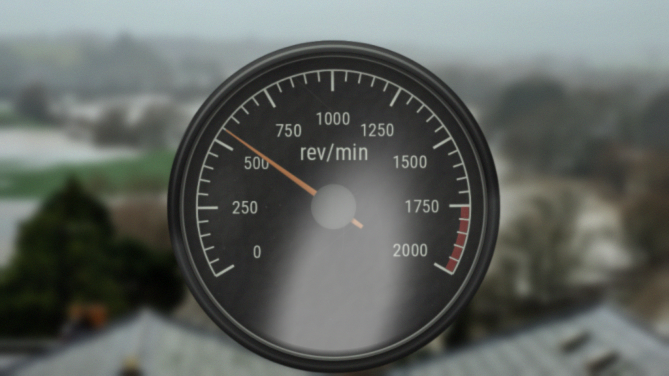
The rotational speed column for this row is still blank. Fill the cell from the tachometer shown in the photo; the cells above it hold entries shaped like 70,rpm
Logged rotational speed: 550,rpm
